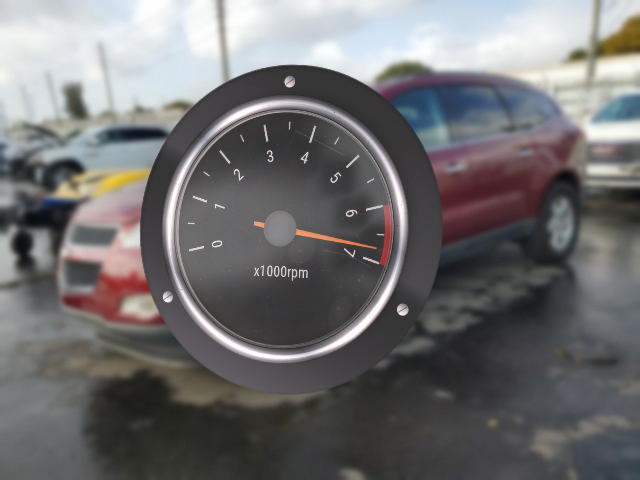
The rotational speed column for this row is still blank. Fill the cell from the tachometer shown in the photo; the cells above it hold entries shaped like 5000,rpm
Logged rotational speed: 6750,rpm
